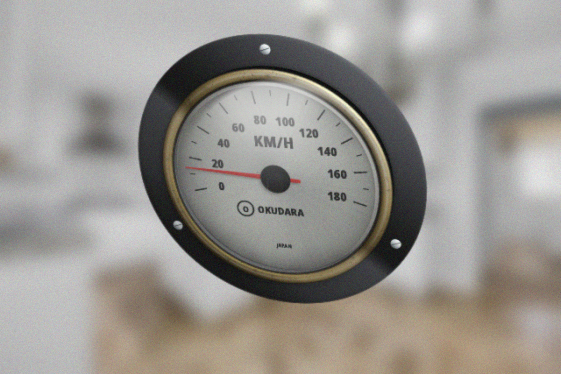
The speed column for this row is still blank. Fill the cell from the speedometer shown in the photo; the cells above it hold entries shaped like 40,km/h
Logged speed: 15,km/h
